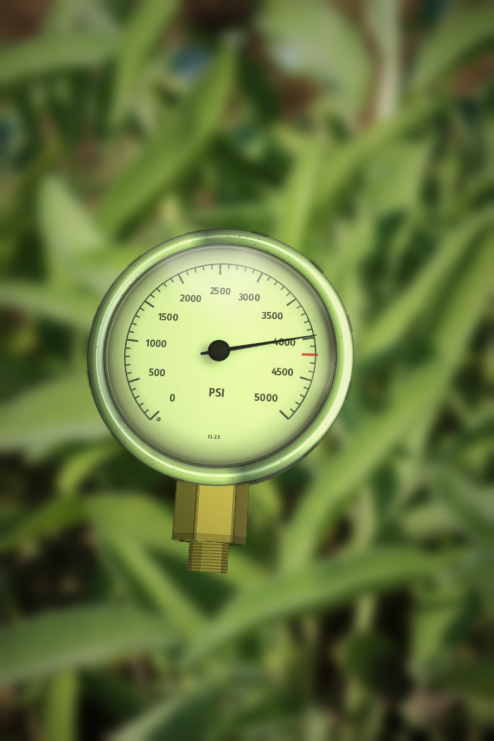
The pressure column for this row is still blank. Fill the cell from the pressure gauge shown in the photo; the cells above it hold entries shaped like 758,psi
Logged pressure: 4000,psi
